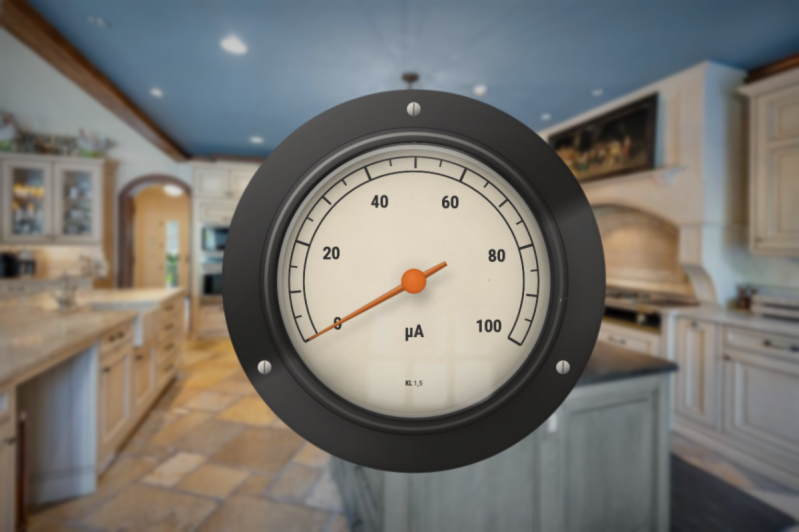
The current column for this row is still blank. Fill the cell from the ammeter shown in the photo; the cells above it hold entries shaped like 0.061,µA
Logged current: 0,µA
